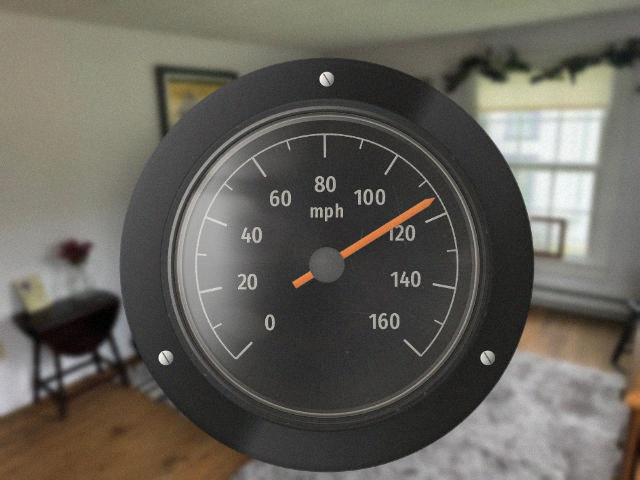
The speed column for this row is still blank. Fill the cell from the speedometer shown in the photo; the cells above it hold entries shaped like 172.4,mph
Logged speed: 115,mph
